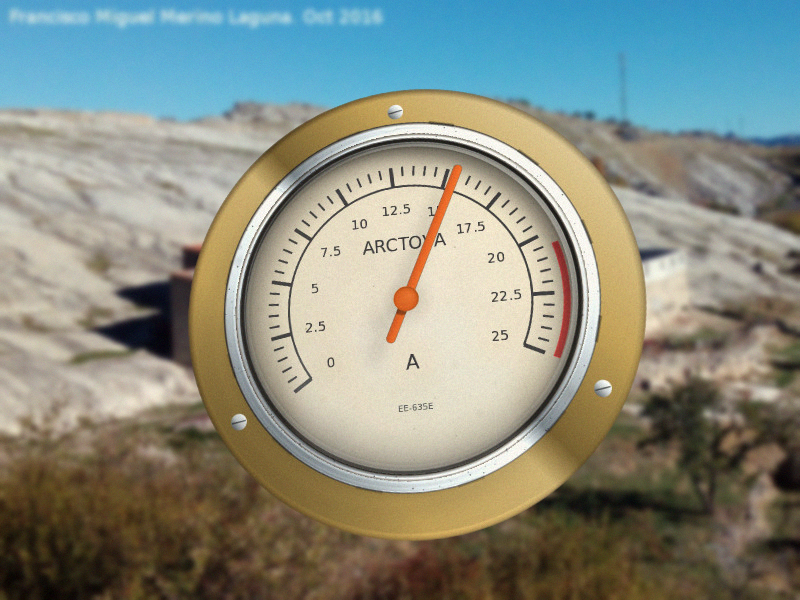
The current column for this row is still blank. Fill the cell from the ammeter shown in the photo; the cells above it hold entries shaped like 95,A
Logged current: 15.5,A
